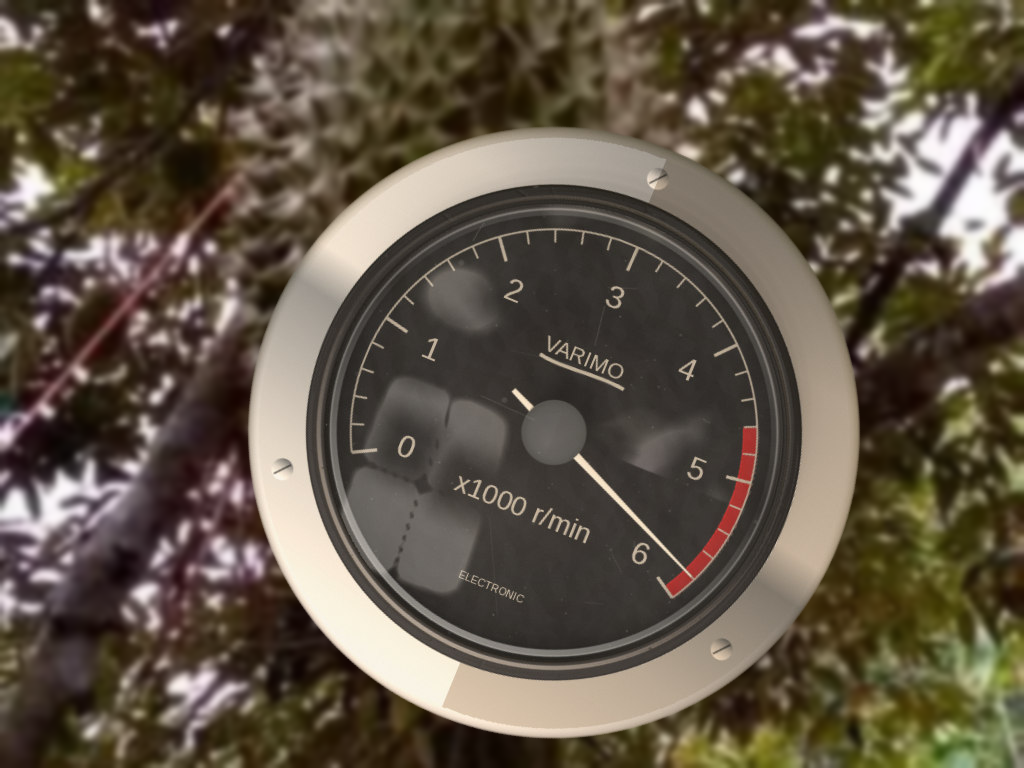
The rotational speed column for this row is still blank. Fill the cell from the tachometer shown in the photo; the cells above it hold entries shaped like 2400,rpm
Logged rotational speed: 5800,rpm
